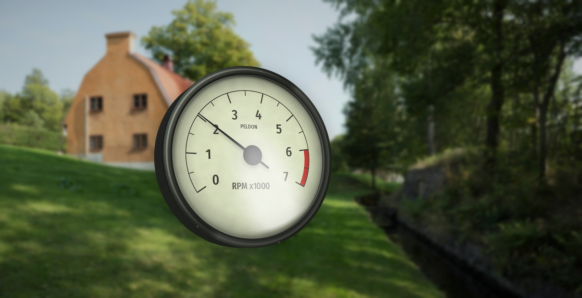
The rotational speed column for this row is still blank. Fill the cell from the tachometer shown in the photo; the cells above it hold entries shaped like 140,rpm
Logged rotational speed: 2000,rpm
